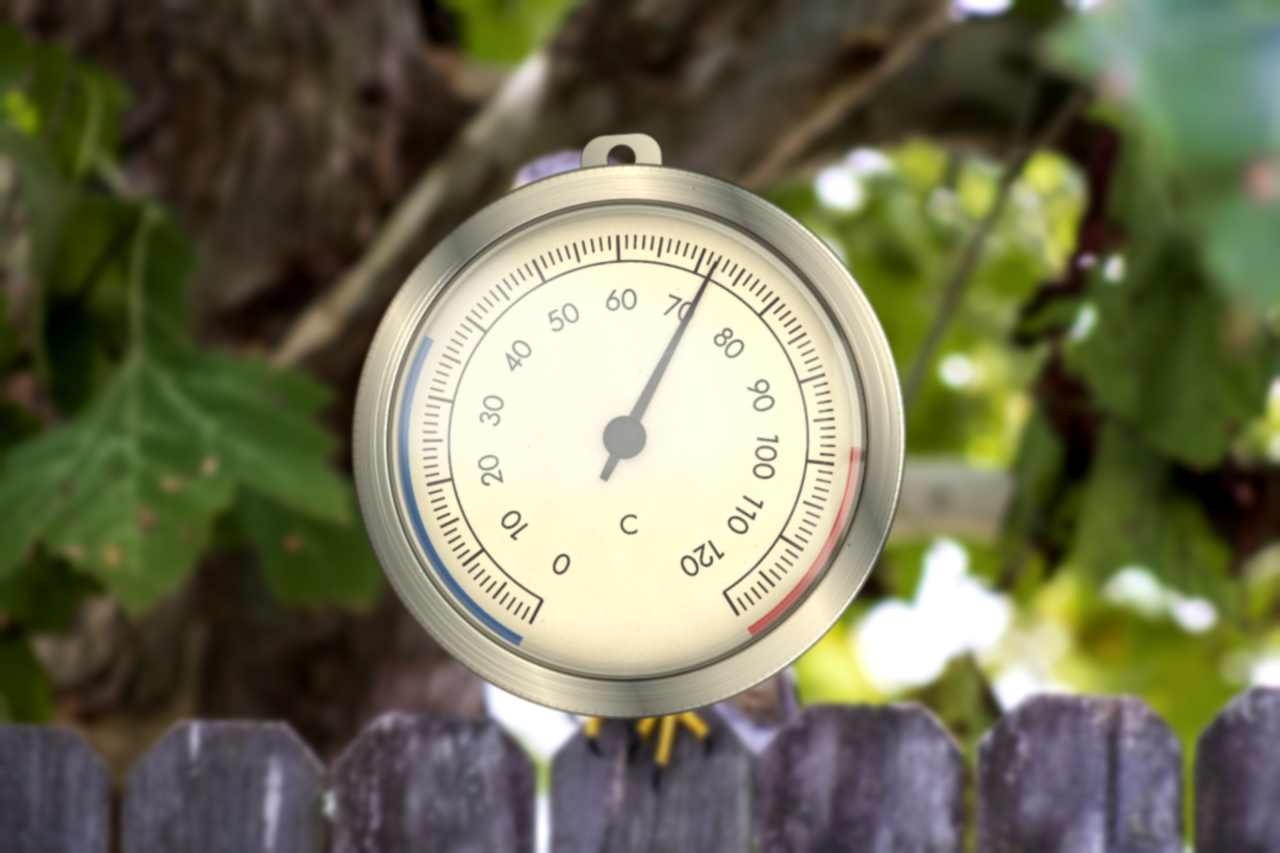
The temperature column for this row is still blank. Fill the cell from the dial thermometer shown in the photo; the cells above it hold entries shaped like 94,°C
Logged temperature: 72,°C
